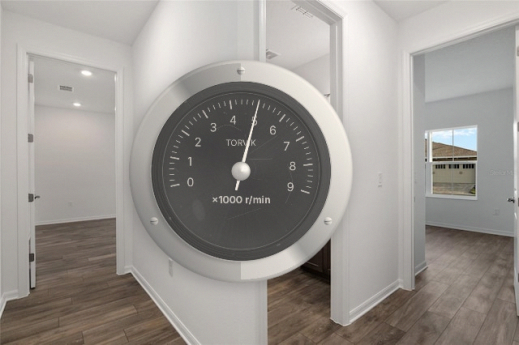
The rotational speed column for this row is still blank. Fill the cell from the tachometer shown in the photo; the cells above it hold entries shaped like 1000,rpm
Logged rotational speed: 5000,rpm
